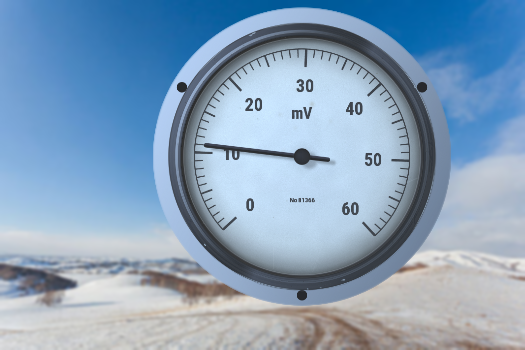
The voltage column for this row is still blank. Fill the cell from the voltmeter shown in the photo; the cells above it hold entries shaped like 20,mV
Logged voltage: 11,mV
